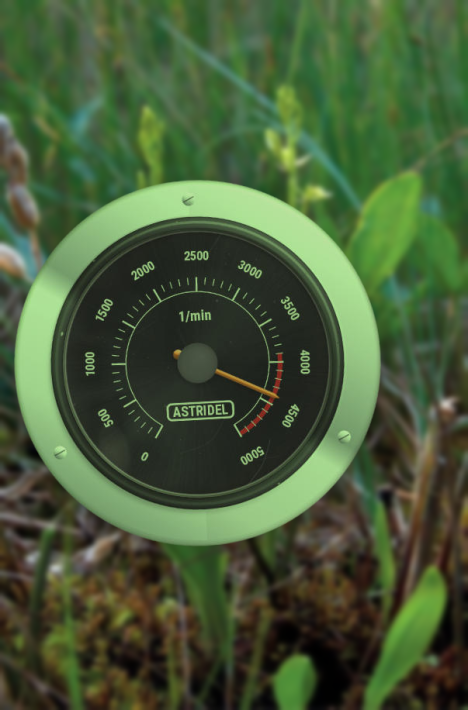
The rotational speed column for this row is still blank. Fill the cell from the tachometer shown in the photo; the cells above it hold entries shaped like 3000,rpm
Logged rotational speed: 4400,rpm
